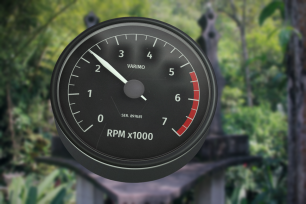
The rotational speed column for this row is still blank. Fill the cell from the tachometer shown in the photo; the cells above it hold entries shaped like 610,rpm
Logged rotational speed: 2250,rpm
